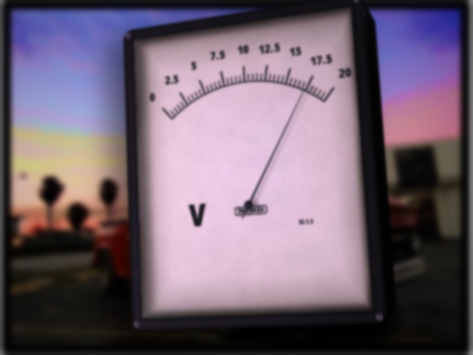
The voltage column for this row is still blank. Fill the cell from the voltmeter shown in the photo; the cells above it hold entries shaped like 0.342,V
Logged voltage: 17.5,V
